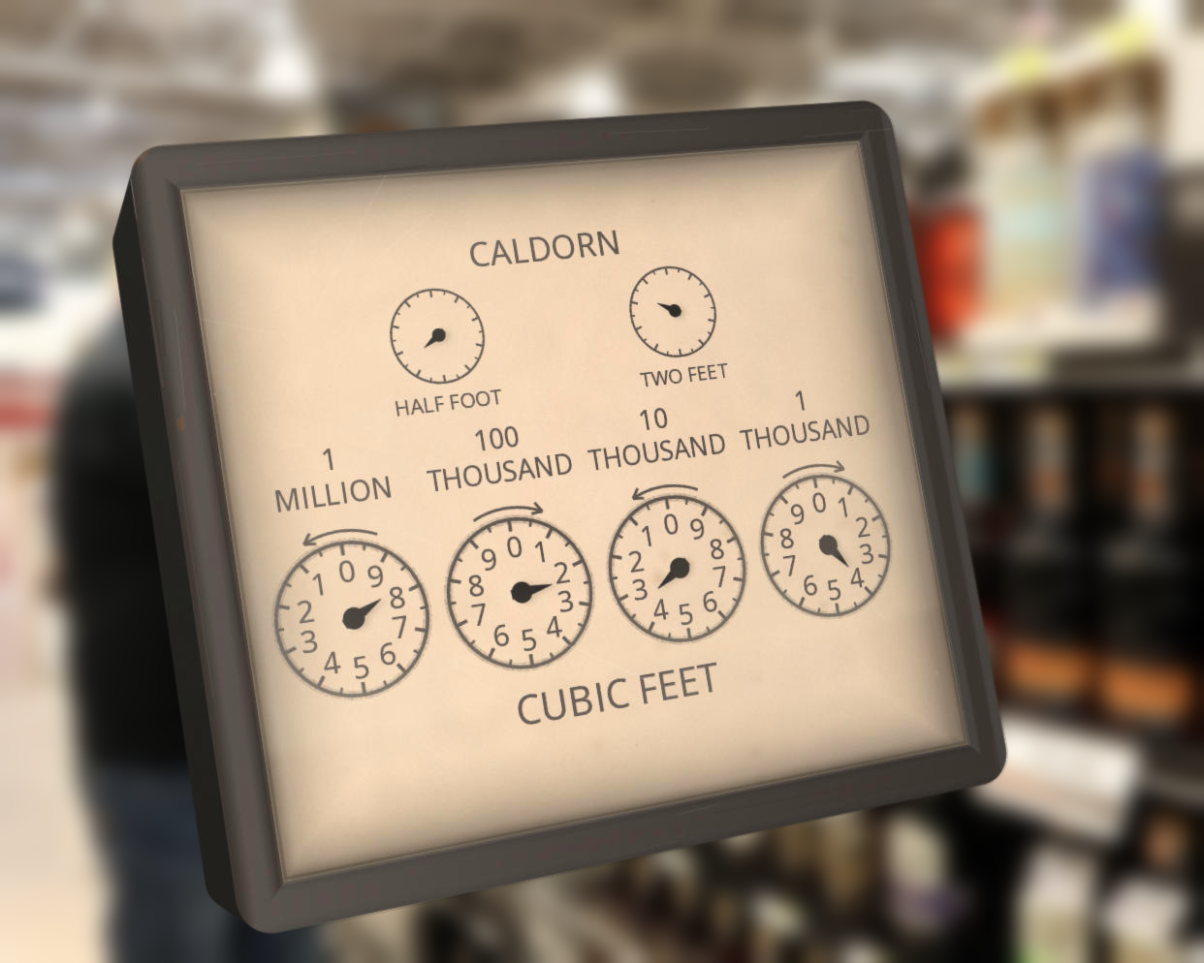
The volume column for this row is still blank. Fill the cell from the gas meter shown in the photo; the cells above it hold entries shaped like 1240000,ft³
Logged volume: 823400,ft³
